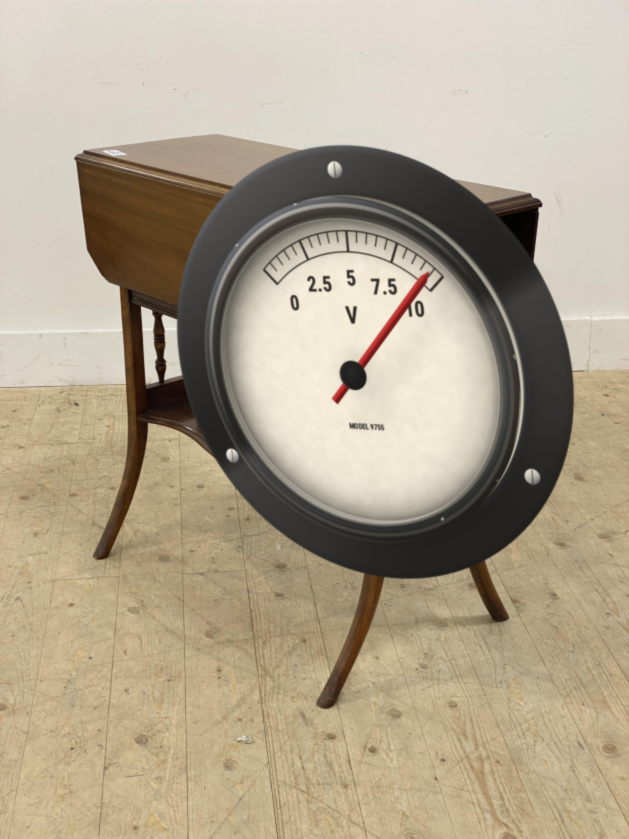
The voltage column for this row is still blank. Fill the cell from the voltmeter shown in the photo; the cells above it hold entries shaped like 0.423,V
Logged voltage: 9.5,V
